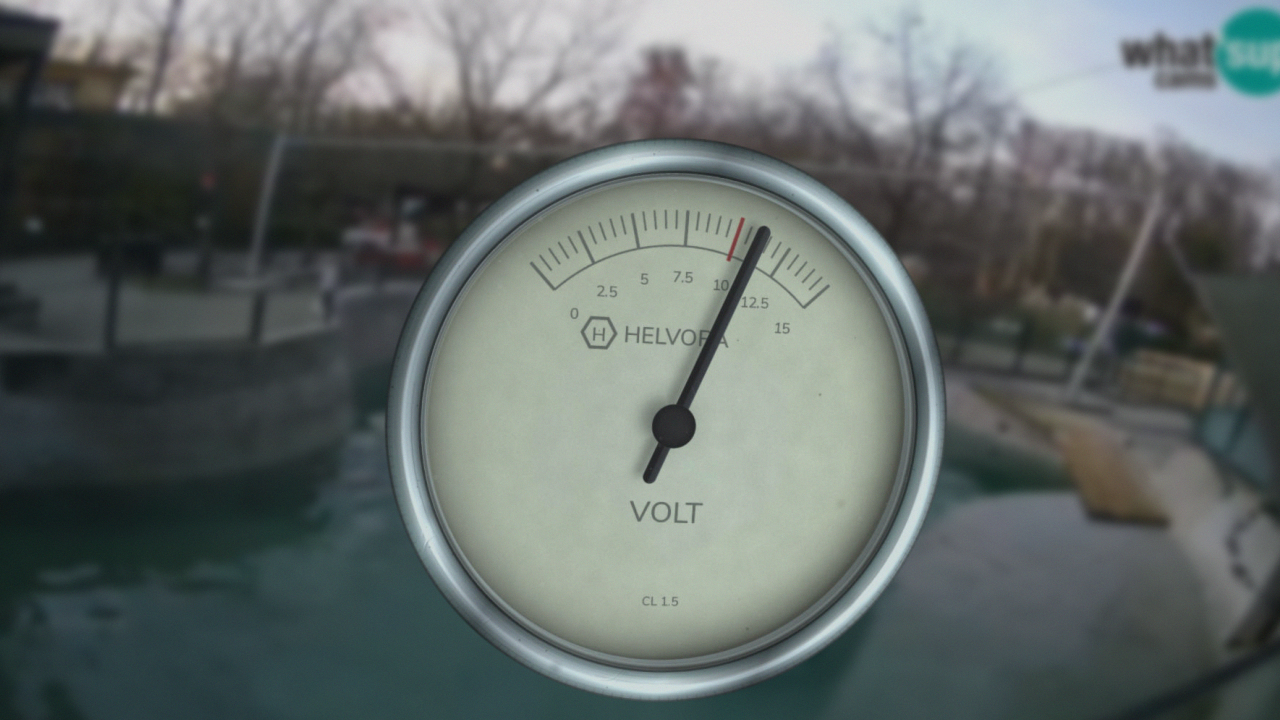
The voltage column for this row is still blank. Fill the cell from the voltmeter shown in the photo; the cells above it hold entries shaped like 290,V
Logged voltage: 11,V
